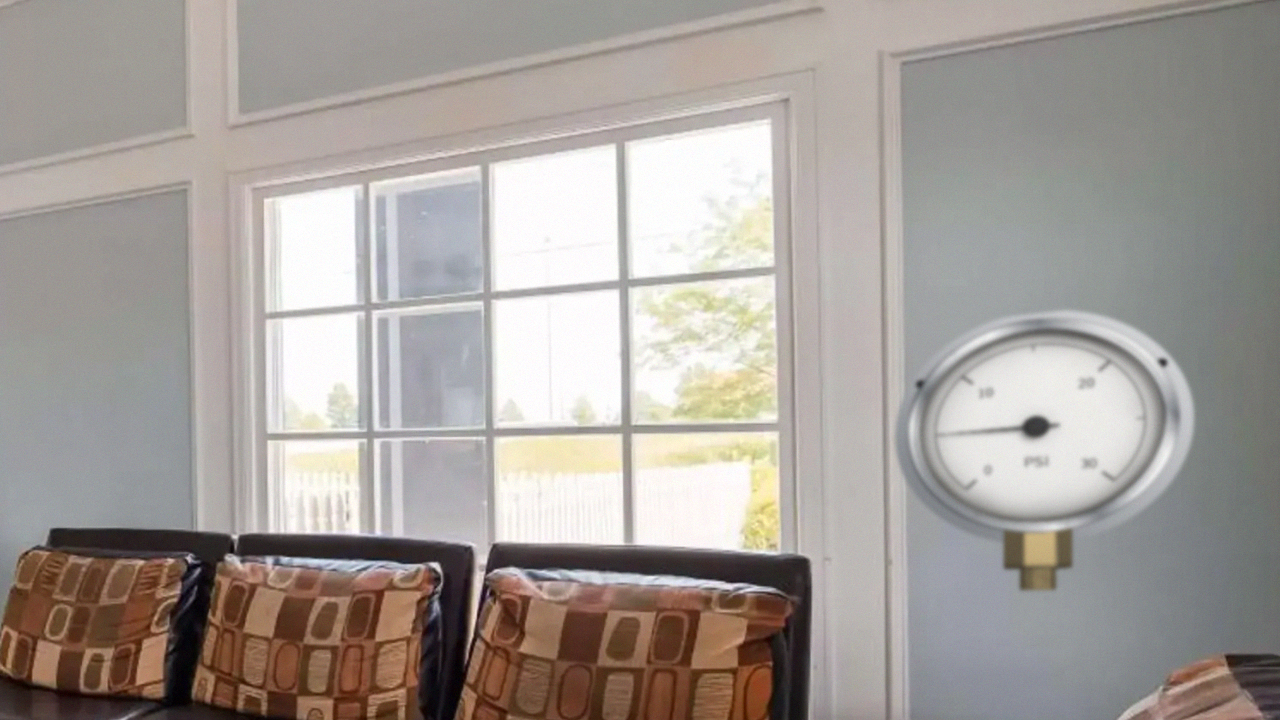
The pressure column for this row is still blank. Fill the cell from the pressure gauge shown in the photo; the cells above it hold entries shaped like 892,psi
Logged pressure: 5,psi
